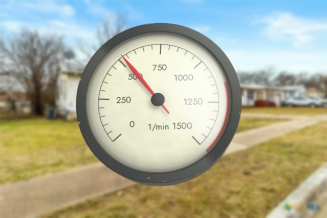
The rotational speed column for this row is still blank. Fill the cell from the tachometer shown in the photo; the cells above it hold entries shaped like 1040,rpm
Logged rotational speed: 525,rpm
